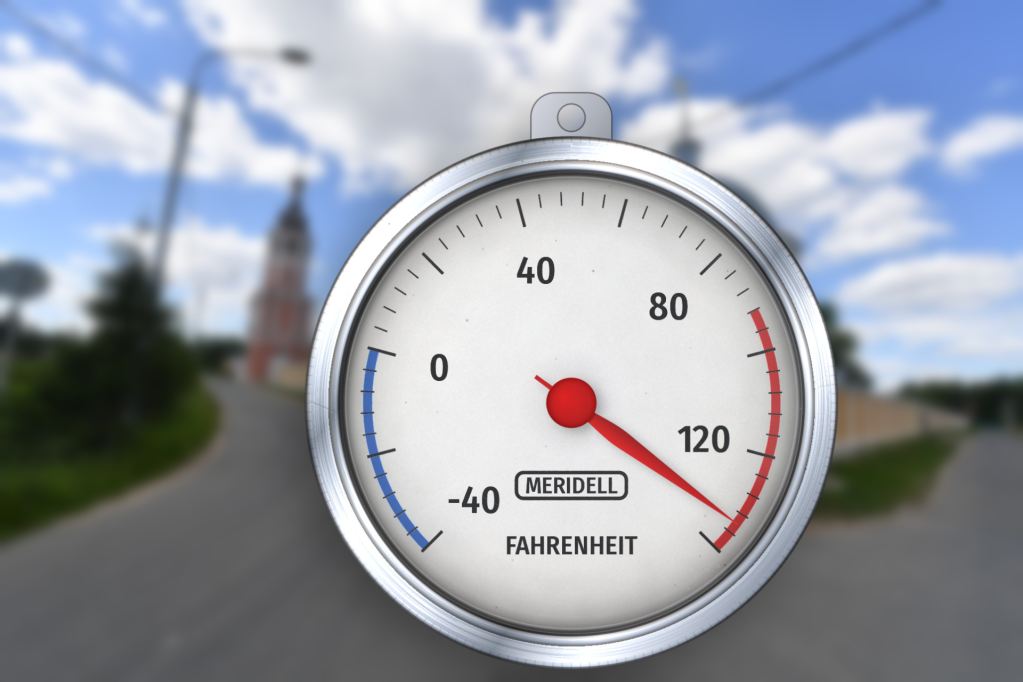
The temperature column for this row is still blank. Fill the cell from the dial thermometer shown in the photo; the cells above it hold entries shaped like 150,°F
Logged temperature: 134,°F
